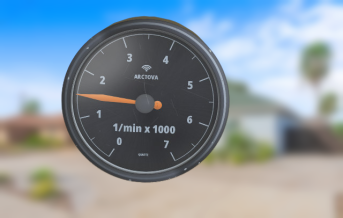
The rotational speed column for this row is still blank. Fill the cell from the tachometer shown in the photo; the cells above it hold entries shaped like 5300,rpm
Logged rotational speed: 1500,rpm
